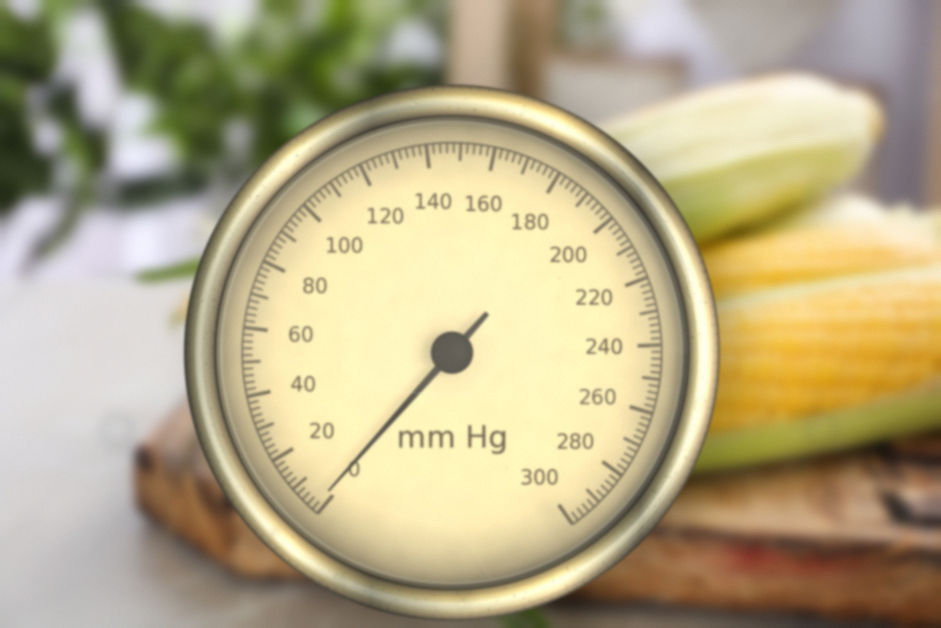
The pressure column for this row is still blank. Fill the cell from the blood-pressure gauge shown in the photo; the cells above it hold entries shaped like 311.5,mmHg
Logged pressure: 2,mmHg
